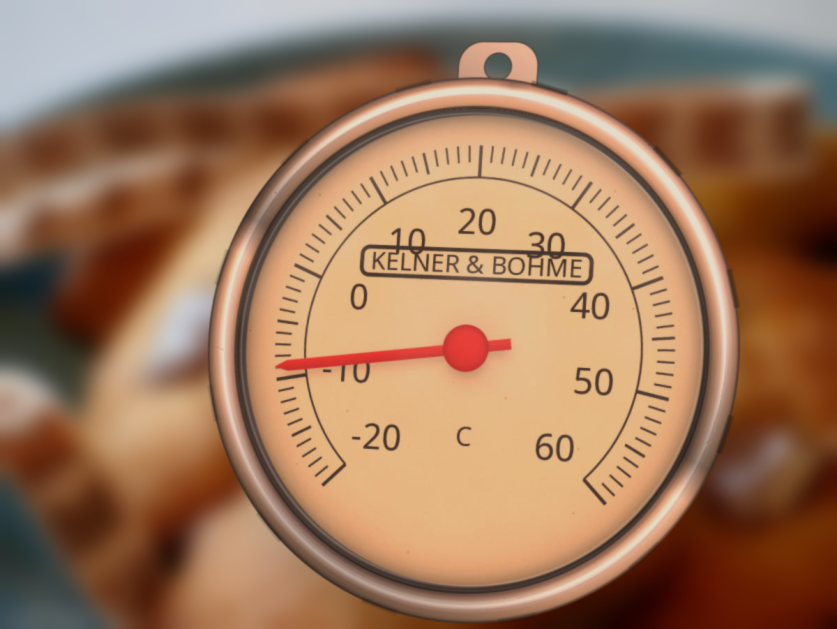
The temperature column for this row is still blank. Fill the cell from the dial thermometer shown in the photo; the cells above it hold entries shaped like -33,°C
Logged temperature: -9,°C
